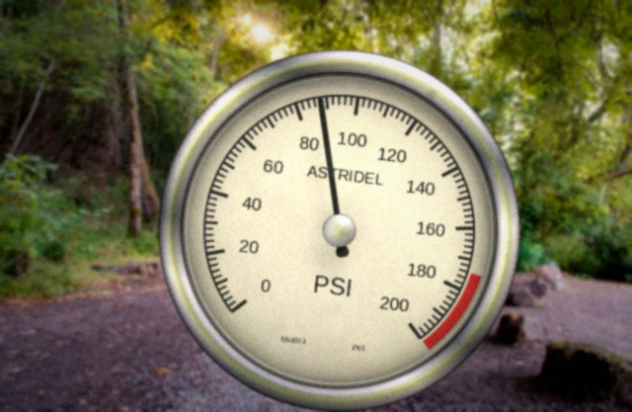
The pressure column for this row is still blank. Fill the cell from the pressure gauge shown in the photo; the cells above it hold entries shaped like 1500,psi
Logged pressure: 88,psi
